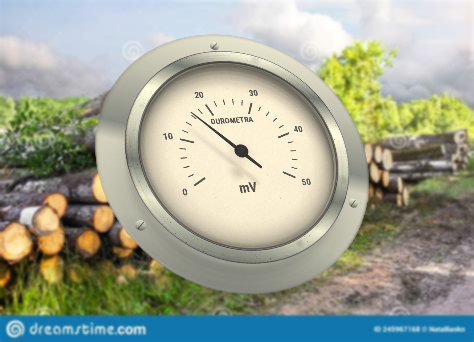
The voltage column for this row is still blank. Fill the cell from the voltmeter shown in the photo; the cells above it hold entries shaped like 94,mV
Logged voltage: 16,mV
